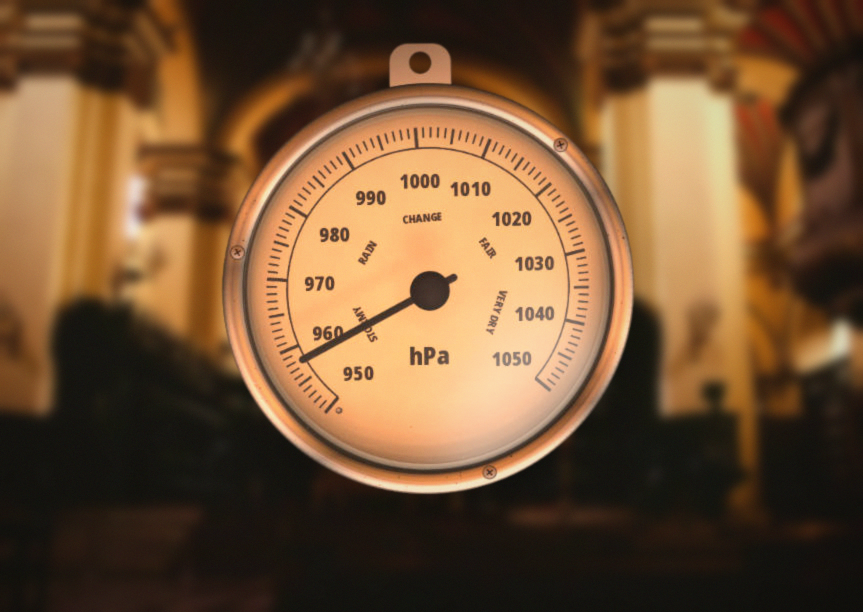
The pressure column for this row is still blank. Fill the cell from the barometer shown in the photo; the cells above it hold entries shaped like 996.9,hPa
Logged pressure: 958,hPa
